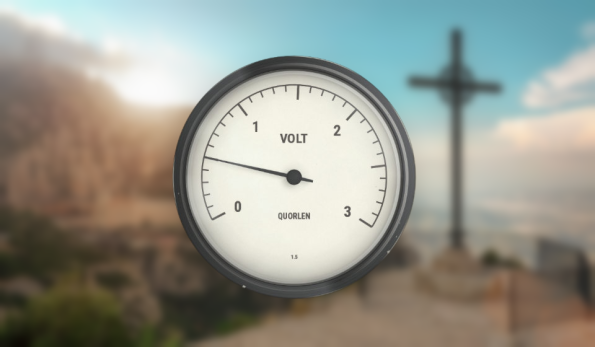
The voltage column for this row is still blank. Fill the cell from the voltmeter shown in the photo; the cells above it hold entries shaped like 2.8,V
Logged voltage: 0.5,V
